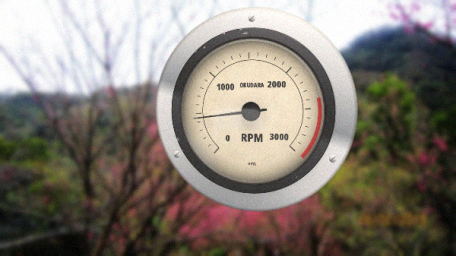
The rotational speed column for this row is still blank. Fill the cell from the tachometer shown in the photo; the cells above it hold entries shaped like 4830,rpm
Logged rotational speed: 450,rpm
